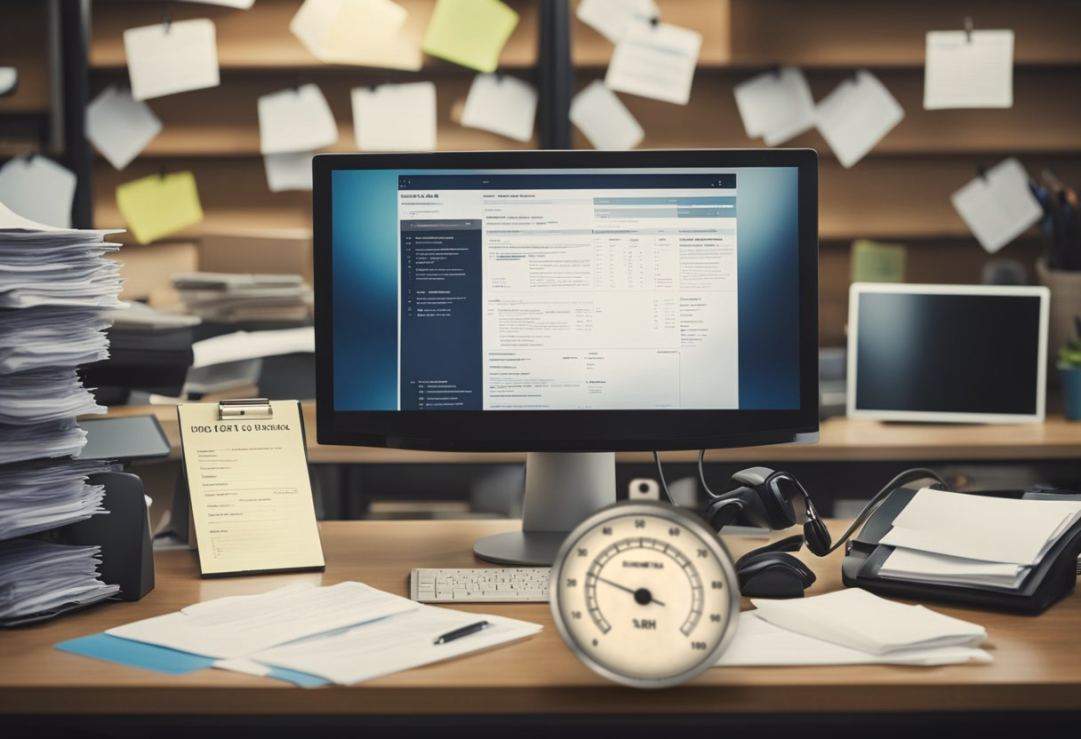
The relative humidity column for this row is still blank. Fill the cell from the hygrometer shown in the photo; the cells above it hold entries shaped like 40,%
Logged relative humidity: 25,%
